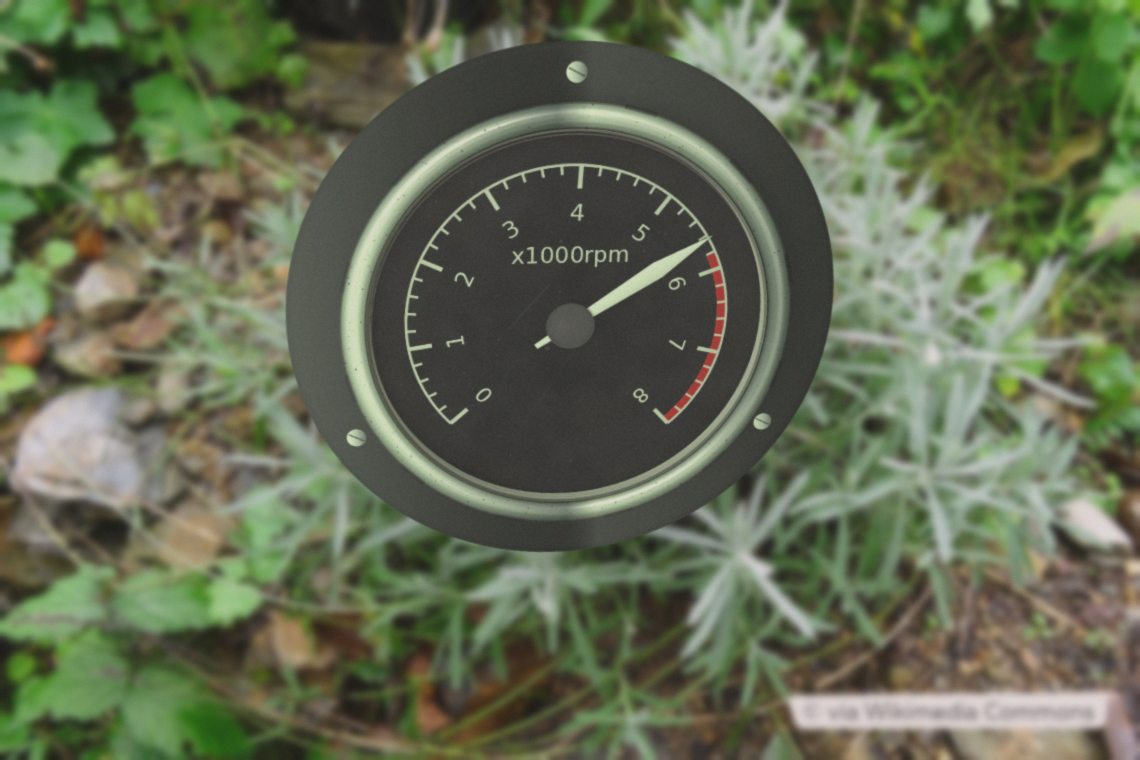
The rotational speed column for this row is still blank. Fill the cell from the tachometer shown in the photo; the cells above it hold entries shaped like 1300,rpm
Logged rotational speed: 5600,rpm
